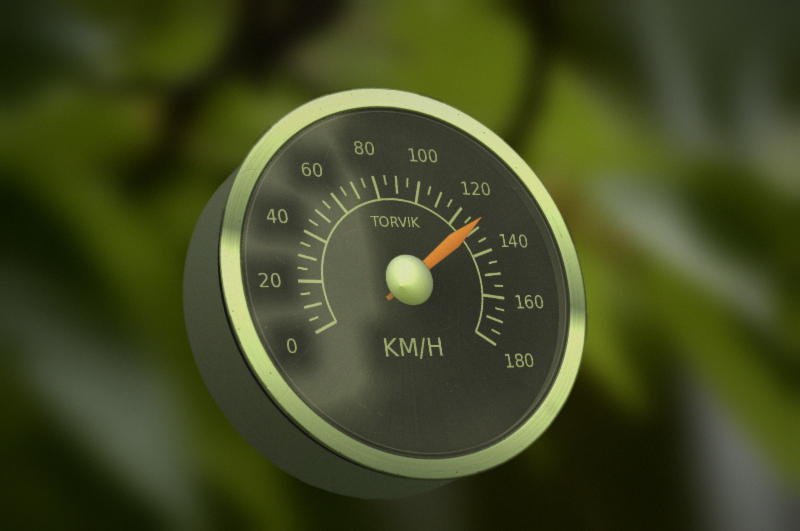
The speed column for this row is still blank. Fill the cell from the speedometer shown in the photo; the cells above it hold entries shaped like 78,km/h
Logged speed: 127.5,km/h
